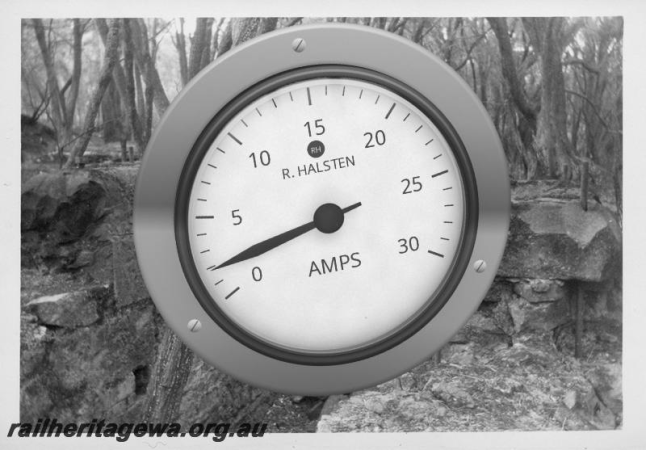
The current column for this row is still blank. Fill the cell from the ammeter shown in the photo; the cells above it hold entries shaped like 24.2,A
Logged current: 2,A
